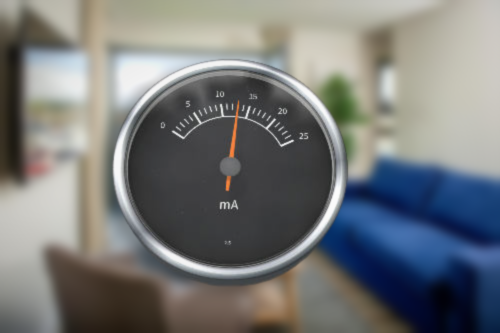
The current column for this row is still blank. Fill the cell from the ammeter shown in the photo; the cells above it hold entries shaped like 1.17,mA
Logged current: 13,mA
